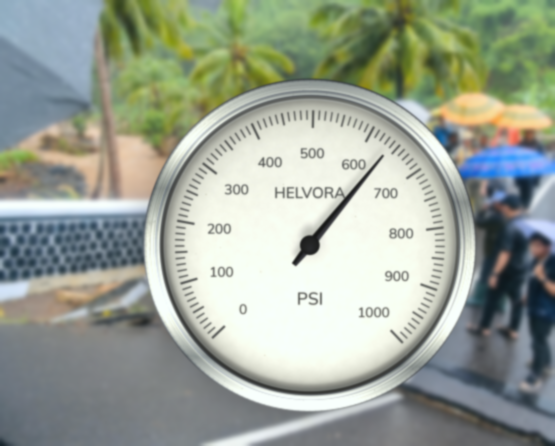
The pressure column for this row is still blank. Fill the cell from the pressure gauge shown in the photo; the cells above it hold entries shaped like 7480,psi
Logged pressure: 640,psi
